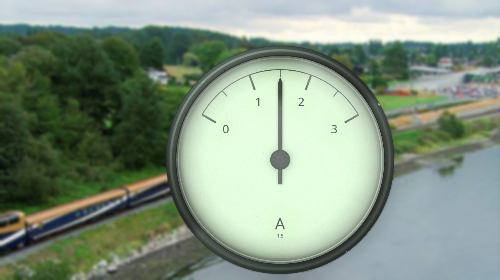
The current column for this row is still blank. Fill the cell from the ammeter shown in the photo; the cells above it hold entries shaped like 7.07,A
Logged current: 1.5,A
